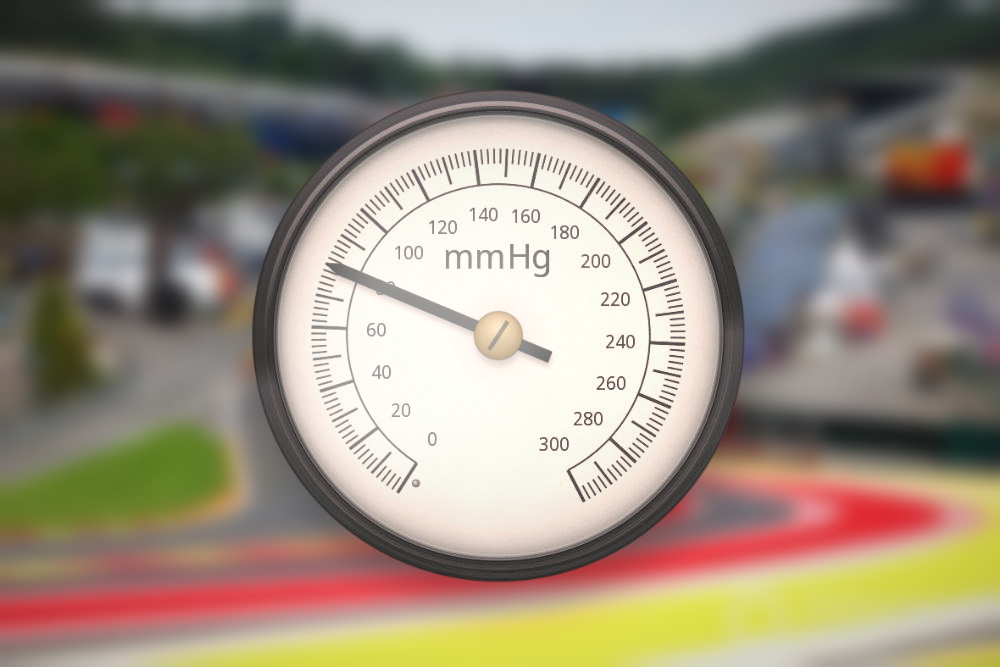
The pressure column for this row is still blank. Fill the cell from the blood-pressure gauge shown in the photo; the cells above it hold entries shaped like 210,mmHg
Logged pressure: 80,mmHg
